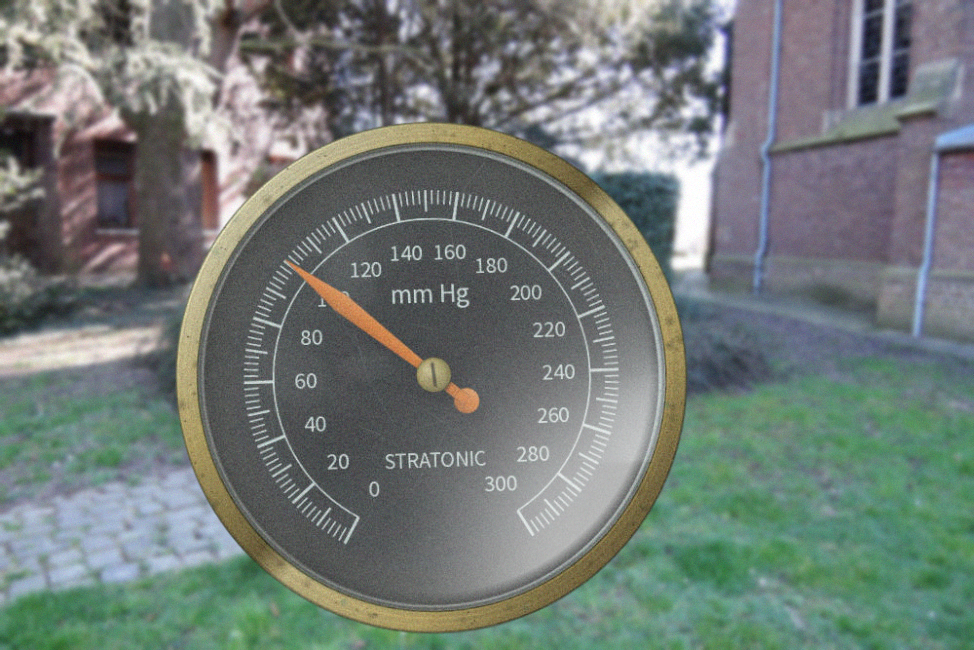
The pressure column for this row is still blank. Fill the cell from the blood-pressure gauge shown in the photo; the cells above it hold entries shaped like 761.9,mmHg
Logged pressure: 100,mmHg
